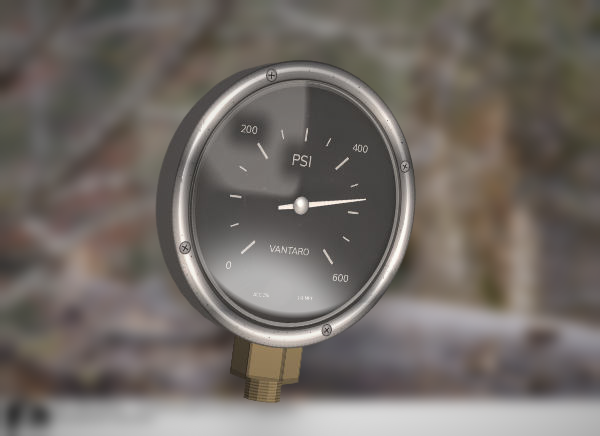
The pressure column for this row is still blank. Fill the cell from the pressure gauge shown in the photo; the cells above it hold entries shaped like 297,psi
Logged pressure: 475,psi
